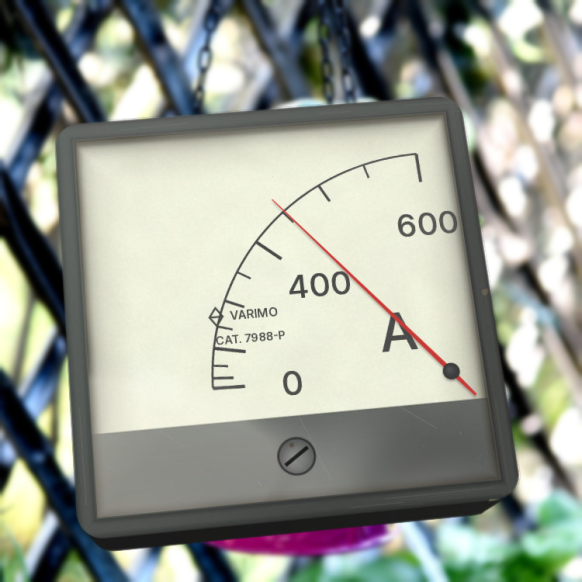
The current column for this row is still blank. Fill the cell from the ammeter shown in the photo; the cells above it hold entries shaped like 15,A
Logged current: 450,A
